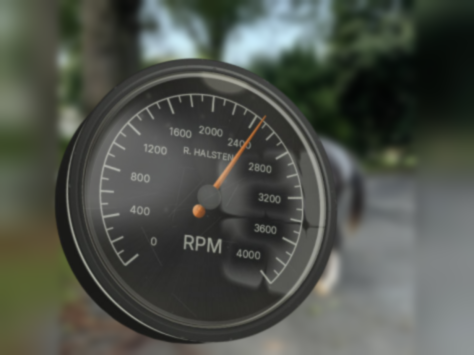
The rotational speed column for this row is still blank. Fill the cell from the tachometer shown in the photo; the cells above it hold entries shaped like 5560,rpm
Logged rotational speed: 2450,rpm
